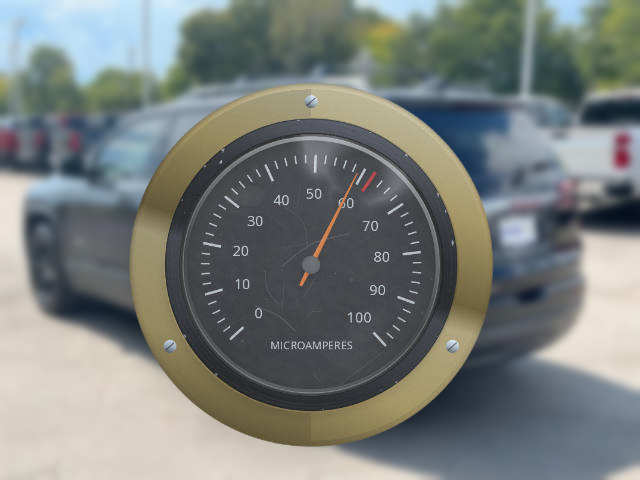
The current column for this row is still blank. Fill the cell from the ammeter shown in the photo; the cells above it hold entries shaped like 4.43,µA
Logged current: 59,µA
